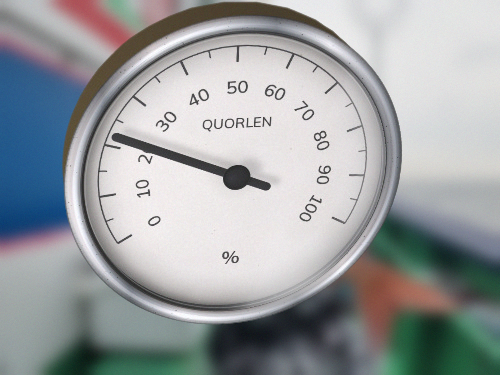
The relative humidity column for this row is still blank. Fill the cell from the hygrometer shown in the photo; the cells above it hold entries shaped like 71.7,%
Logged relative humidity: 22.5,%
